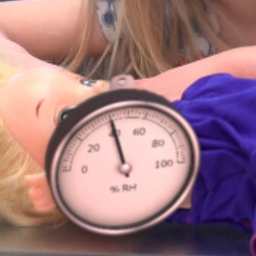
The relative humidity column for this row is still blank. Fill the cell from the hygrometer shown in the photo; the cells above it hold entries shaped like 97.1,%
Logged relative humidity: 40,%
